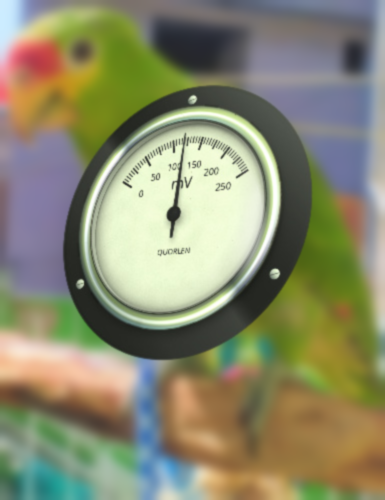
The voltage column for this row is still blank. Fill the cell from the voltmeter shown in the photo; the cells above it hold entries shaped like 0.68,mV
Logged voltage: 125,mV
